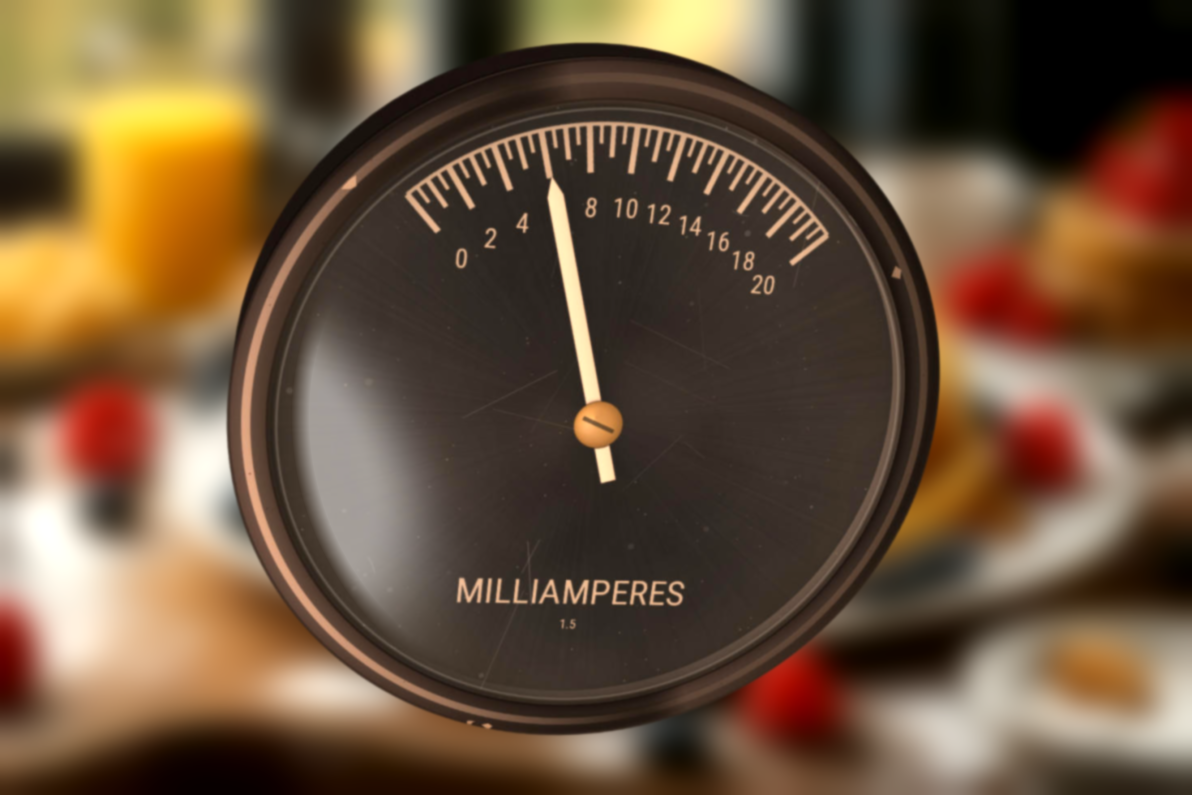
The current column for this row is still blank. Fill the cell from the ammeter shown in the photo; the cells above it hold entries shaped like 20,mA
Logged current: 6,mA
